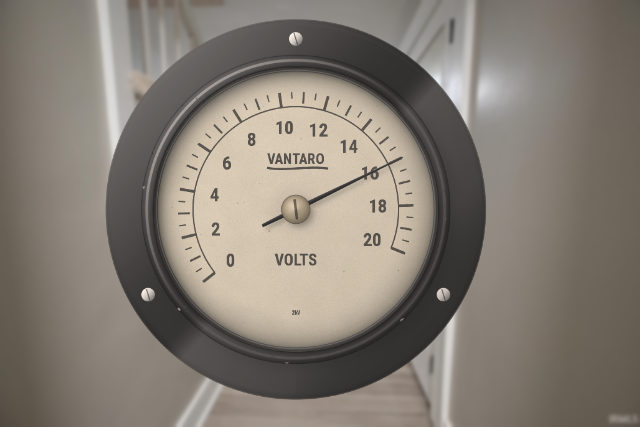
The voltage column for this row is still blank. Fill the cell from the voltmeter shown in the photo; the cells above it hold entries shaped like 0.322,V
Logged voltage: 16,V
